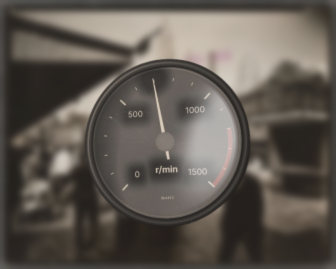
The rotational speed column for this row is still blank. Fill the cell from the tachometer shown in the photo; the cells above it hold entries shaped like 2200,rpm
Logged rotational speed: 700,rpm
